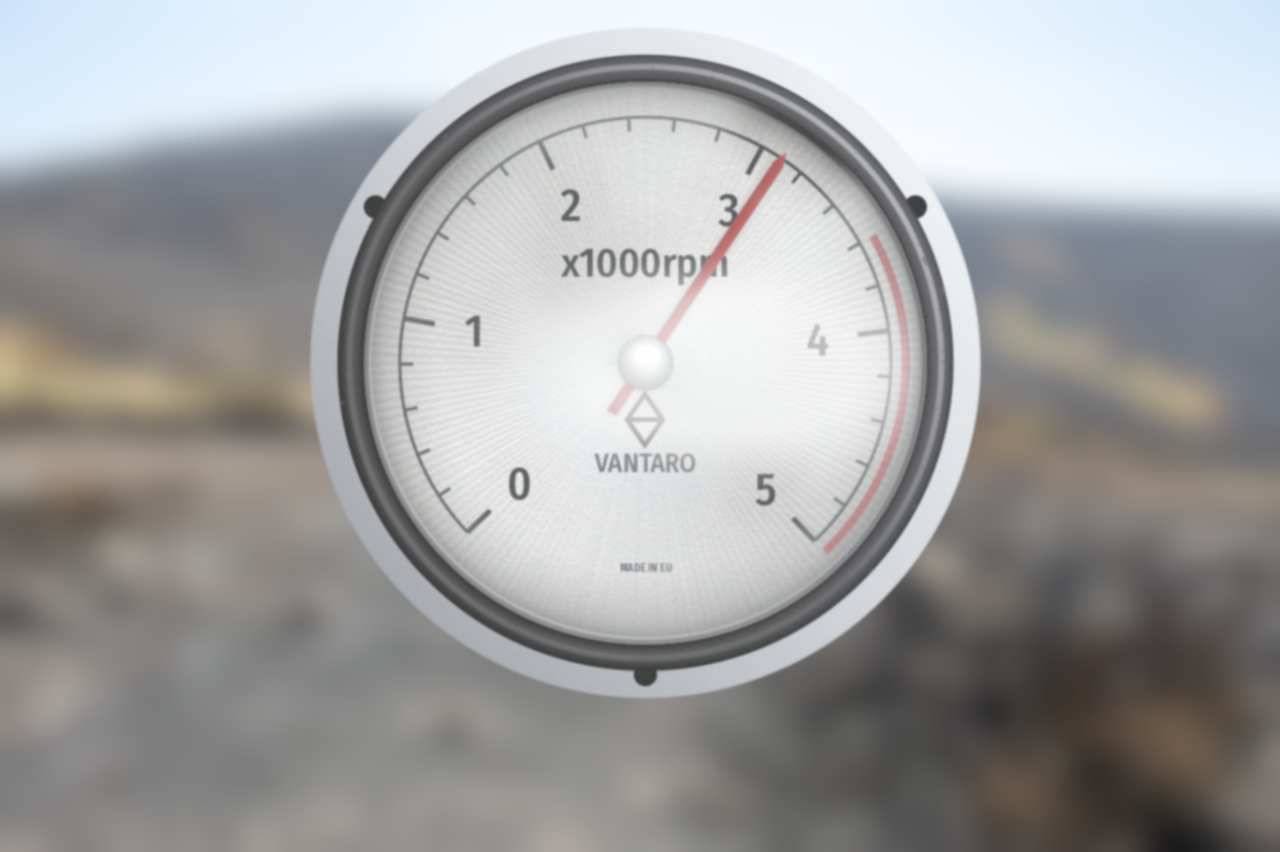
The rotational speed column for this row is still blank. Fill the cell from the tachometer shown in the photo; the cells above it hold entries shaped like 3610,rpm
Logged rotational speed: 3100,rpm
